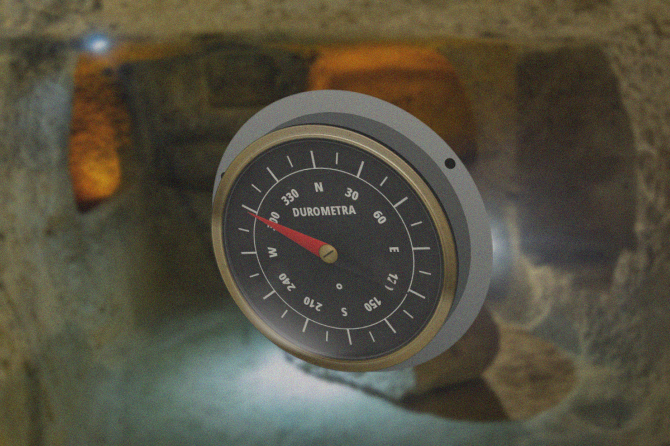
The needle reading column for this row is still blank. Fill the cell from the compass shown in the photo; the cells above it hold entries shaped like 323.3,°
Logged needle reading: 300,°
